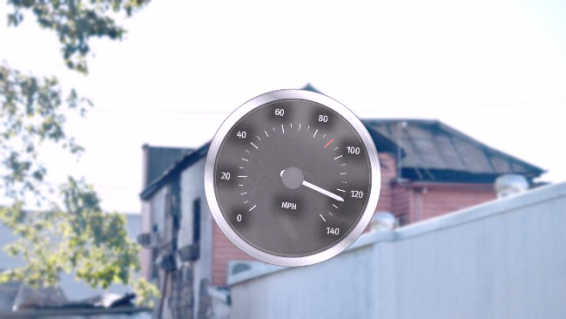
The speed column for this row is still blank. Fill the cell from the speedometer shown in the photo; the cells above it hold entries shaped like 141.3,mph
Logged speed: 125,mph
